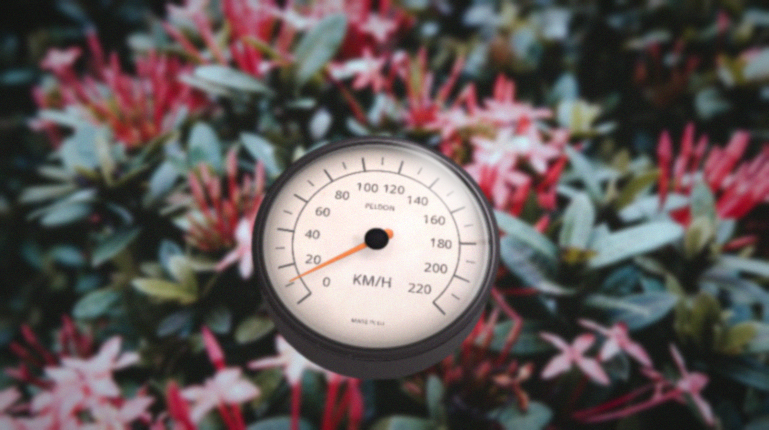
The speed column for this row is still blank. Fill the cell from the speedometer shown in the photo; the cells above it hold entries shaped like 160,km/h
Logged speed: 10,km/h
